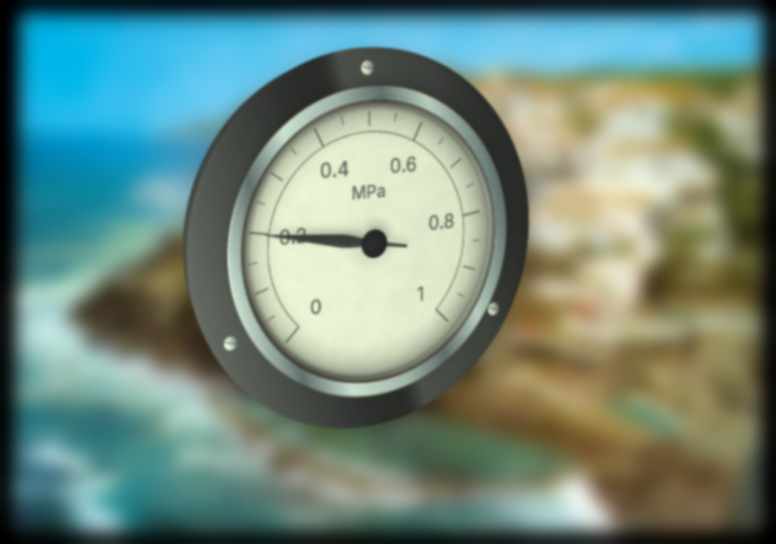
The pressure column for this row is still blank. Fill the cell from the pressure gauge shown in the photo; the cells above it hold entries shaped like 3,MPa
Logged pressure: 0.2,MPa
